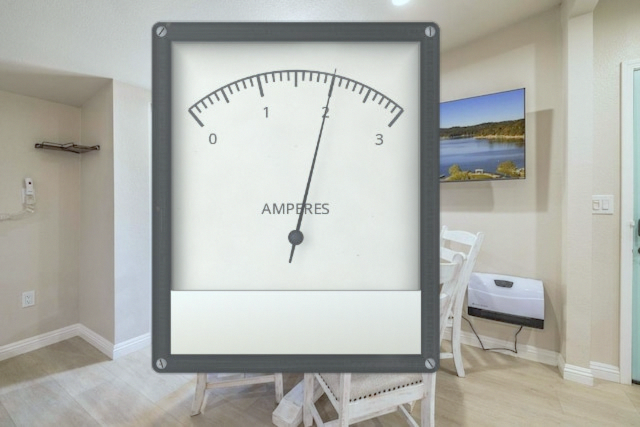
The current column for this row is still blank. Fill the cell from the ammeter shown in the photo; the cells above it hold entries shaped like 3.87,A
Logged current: 2,A
